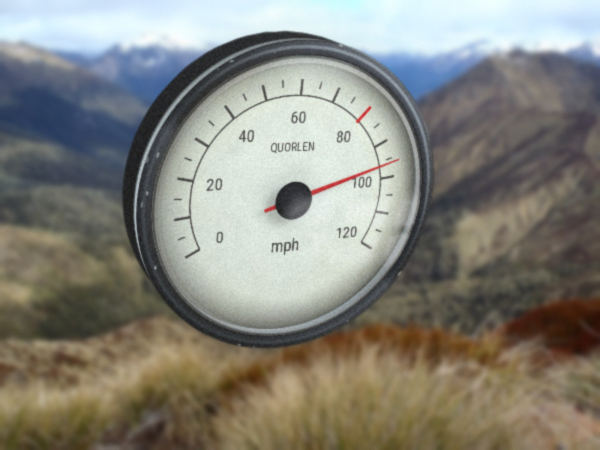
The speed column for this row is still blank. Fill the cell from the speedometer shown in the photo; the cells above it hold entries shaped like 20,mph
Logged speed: 95,mph
